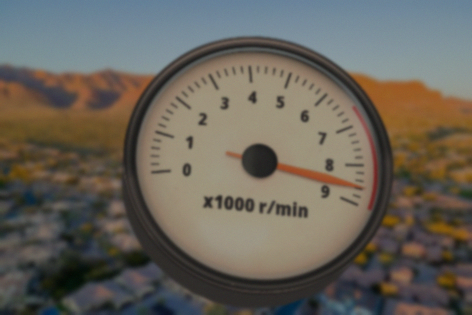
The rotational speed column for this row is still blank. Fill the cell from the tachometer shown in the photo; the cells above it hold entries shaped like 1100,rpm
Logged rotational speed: 8600,rpm
